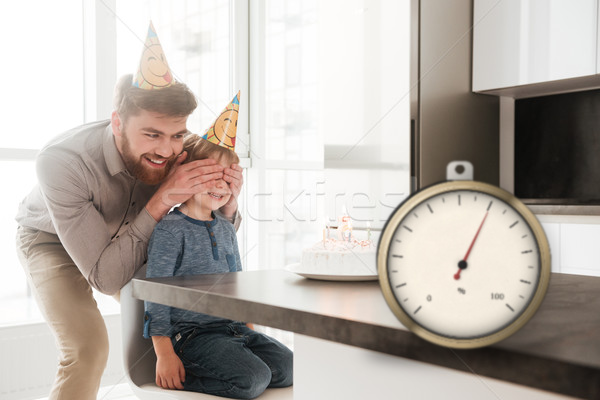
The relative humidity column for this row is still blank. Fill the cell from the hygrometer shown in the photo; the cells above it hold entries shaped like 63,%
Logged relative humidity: 60,%
